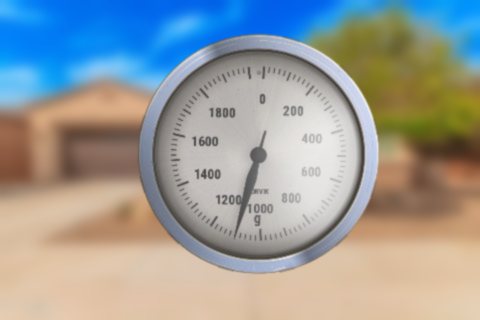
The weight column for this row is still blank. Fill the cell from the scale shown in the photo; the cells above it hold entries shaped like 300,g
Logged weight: 1100,g
